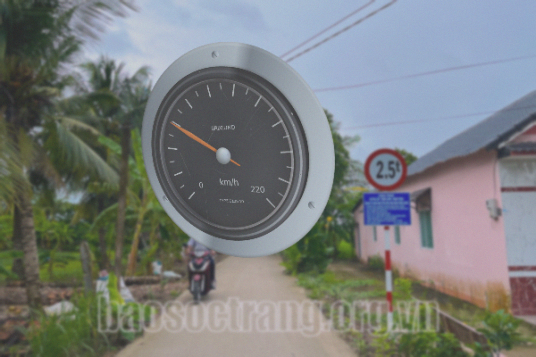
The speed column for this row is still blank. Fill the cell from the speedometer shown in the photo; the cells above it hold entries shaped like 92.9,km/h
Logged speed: 60,km/h
